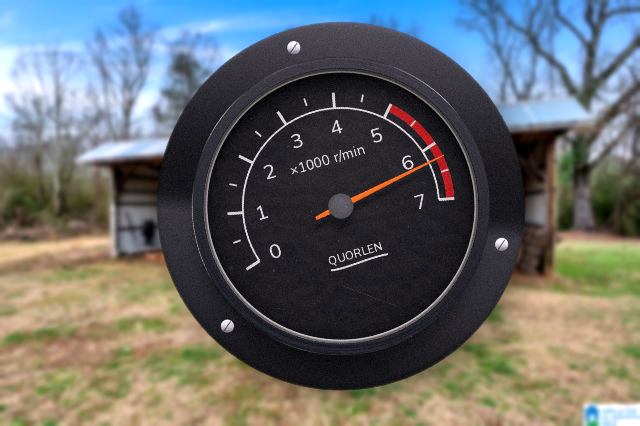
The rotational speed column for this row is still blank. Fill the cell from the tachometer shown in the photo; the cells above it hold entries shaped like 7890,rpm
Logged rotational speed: 6250,rpm
